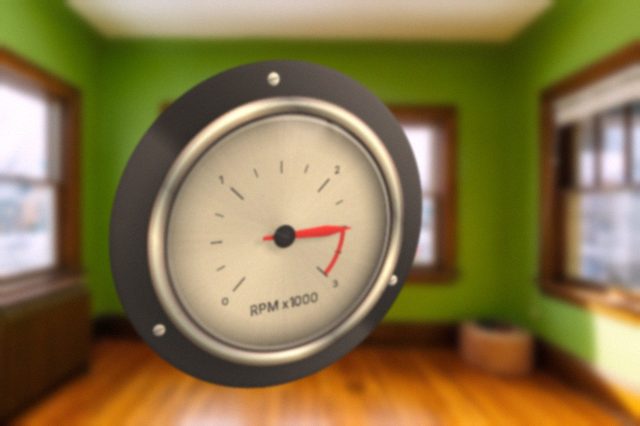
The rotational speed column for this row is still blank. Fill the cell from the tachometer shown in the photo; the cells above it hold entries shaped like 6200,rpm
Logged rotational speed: 2500,rpm
